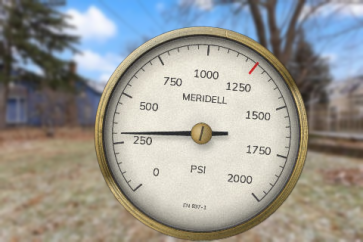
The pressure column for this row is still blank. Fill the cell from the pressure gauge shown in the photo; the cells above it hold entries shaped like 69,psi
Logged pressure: 300,psi
